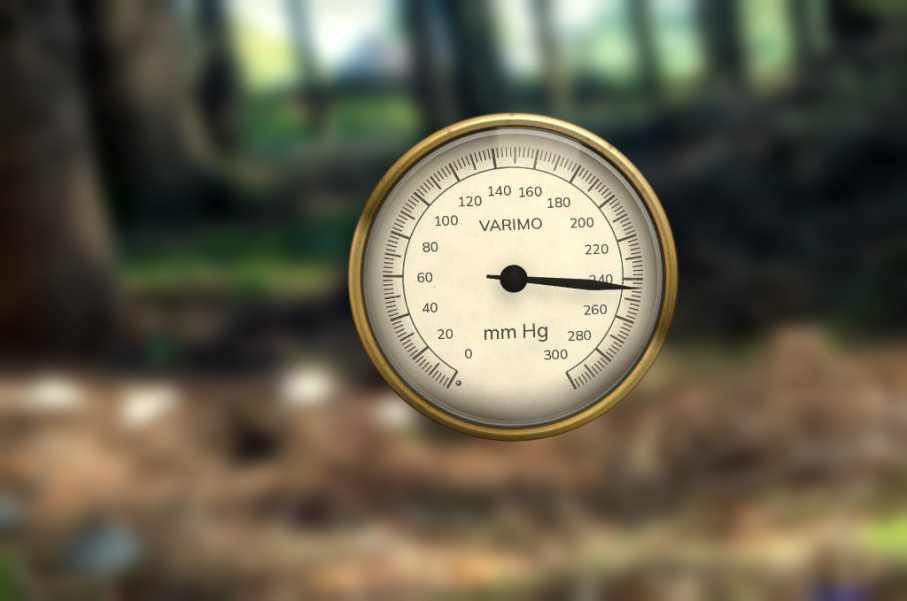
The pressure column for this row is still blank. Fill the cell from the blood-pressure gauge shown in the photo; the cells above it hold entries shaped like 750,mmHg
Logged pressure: 244,mmHg
